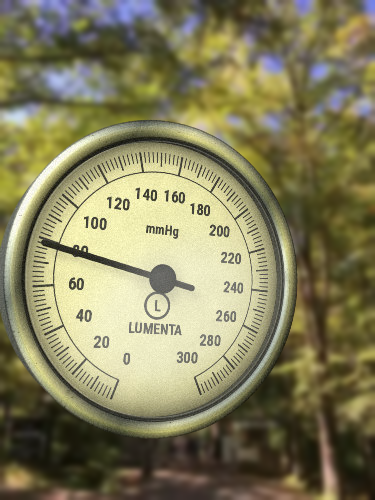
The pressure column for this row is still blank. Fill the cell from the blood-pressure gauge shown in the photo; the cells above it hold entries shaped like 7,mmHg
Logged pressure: 78,mmHg
